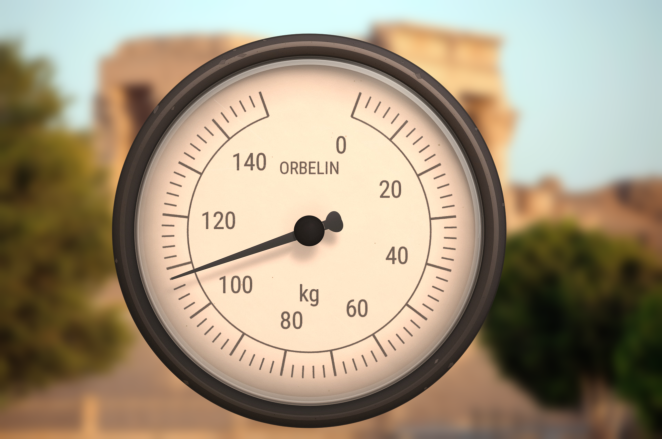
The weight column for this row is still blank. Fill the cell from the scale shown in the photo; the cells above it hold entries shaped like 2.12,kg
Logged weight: 108,kg
